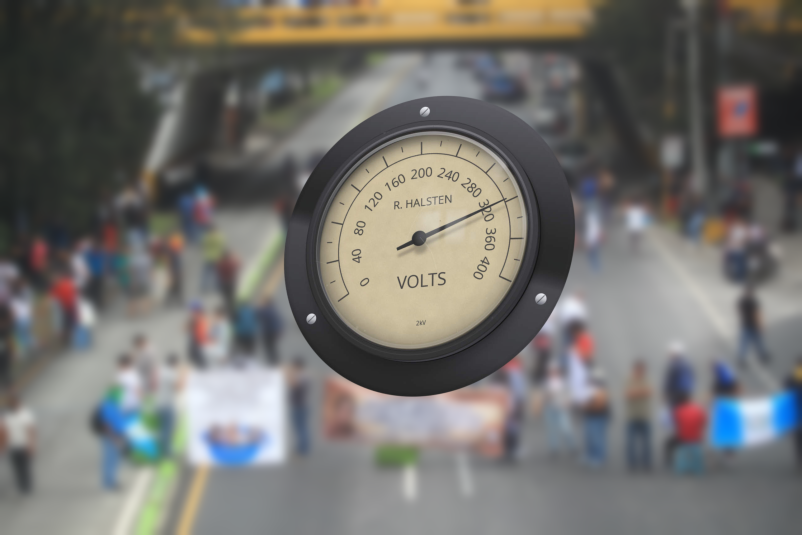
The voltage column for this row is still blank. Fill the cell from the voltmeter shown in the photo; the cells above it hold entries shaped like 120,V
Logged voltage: 320,V
